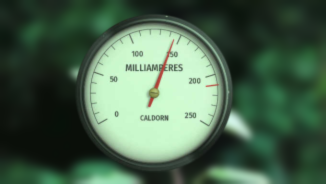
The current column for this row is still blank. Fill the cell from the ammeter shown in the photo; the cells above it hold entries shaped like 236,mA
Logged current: 145,mA
